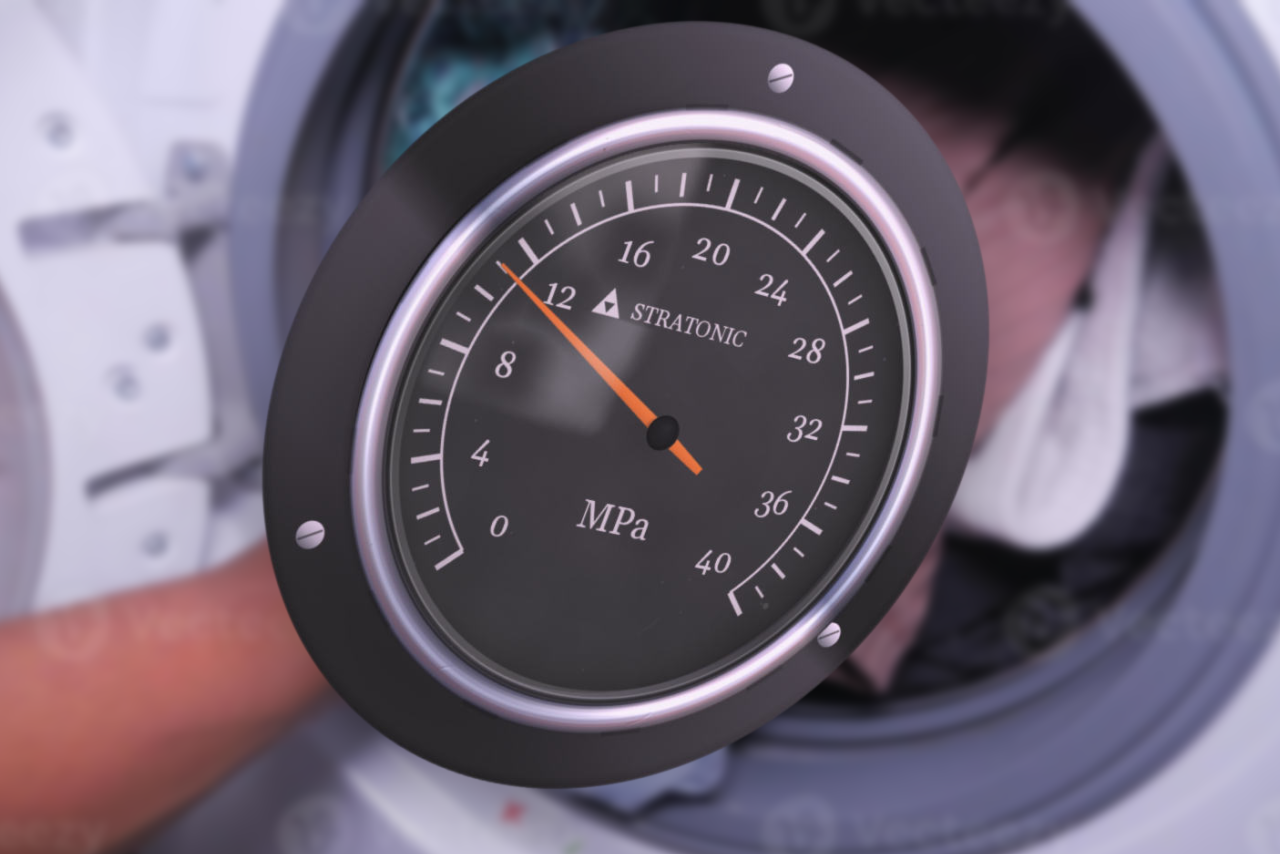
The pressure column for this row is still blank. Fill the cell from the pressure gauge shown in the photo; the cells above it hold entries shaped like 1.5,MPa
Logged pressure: 11,MPa
